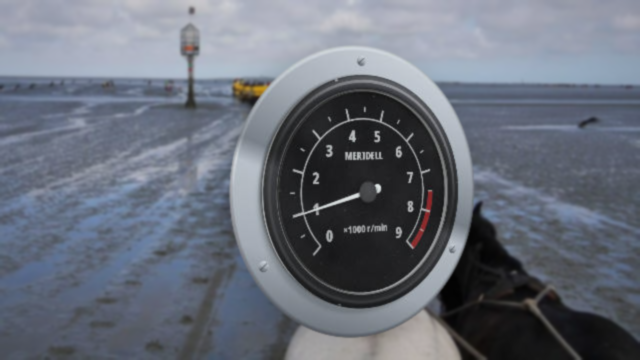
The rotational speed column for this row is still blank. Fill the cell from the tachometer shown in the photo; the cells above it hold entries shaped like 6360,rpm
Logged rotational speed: 1000,rpm
